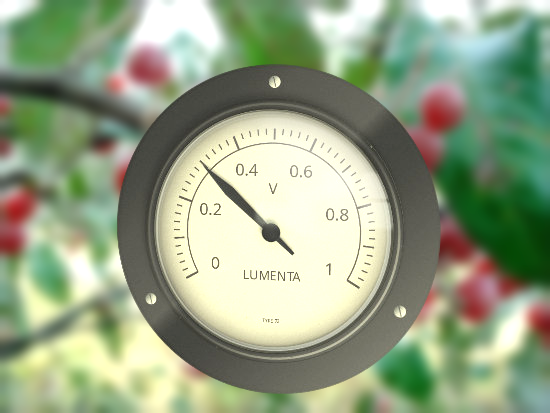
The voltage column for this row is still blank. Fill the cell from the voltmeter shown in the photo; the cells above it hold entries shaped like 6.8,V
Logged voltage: 0.3,V
